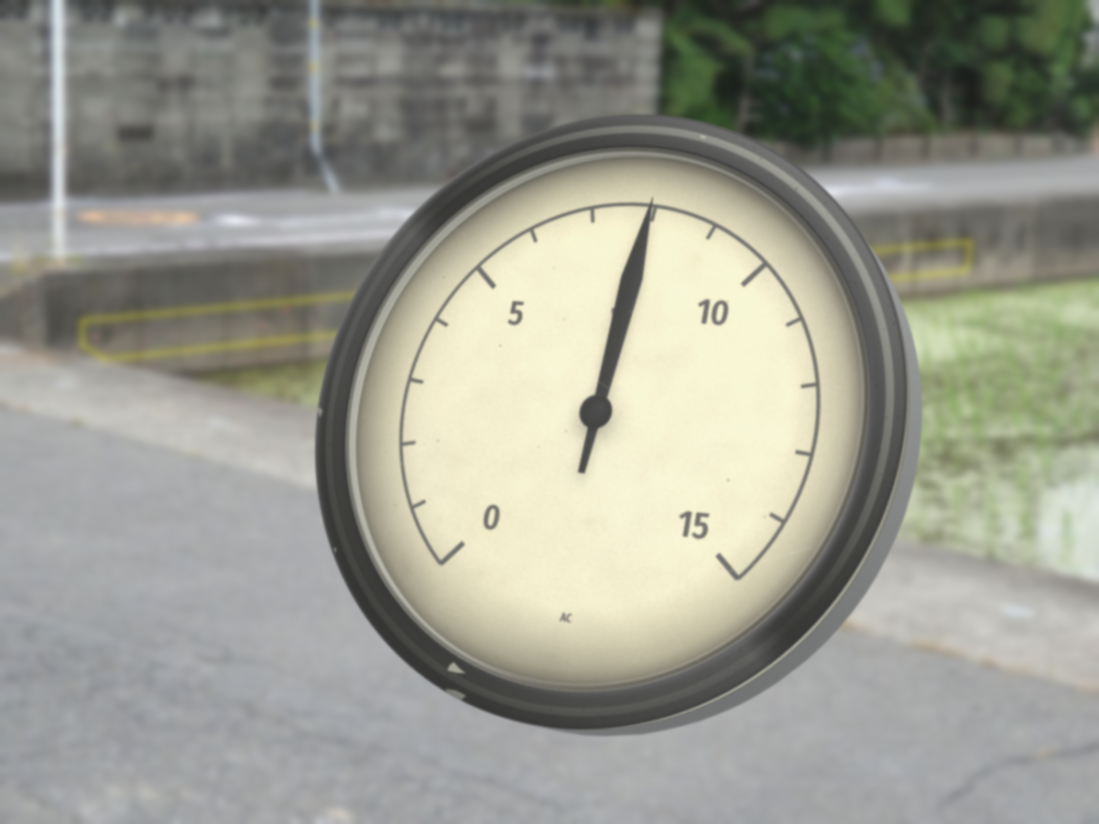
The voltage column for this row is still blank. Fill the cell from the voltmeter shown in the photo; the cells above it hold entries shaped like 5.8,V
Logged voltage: 8,V
